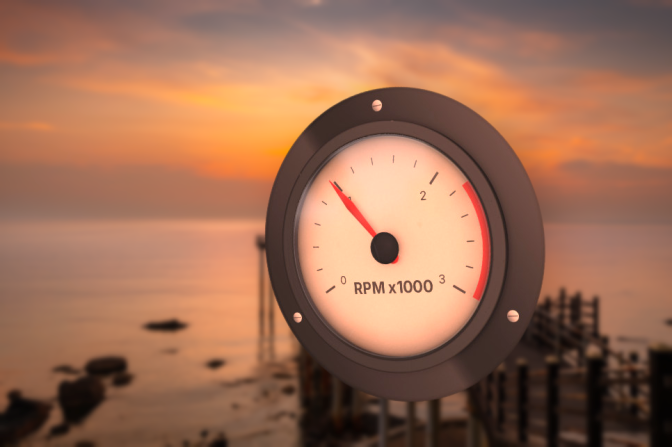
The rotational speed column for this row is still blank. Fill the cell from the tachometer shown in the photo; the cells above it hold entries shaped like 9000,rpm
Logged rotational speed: 1000,rpm
